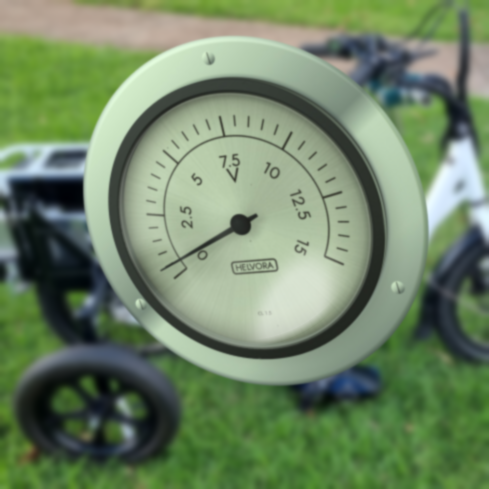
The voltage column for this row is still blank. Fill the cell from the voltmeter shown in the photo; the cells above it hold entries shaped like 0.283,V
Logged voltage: 0.5,V
